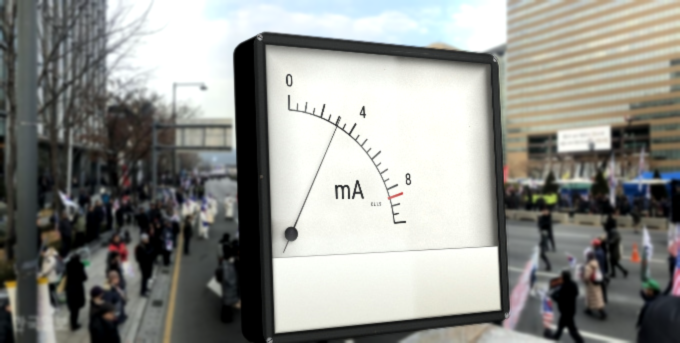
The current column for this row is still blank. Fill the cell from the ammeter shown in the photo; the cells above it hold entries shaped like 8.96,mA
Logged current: 3,mA
